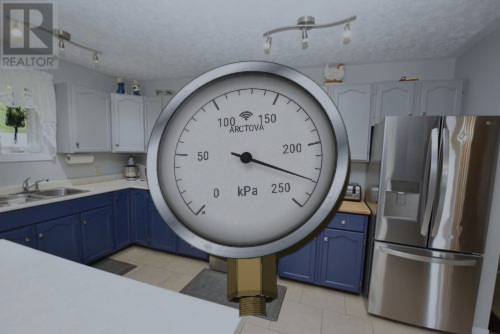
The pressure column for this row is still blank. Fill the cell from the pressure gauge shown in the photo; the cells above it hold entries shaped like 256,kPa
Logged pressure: 230,kPa
